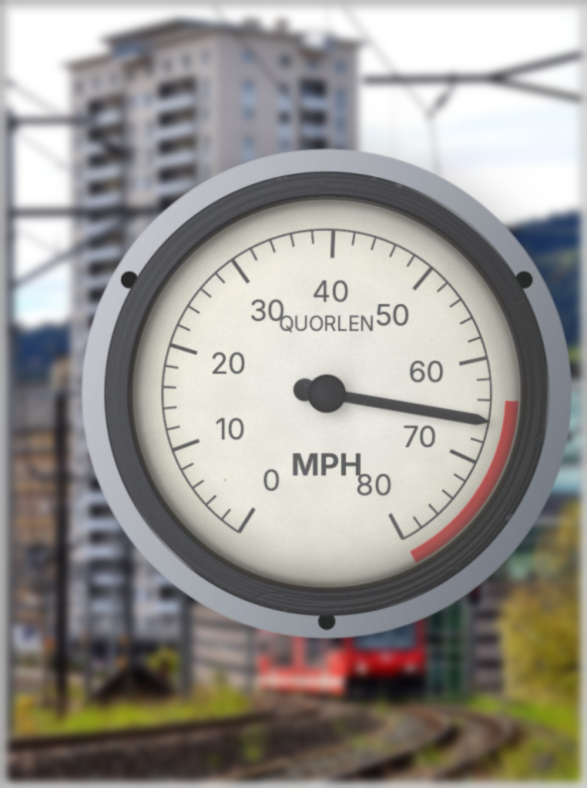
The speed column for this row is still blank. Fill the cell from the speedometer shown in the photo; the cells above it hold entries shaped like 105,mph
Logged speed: 66,mph
